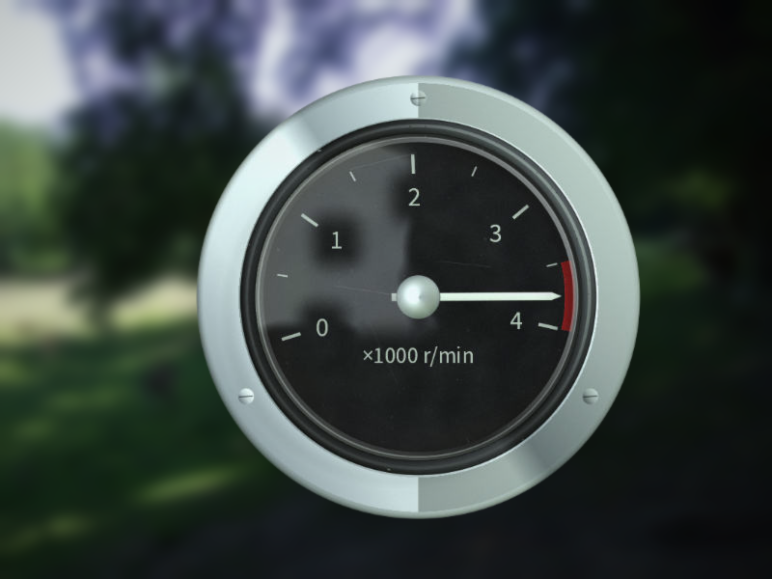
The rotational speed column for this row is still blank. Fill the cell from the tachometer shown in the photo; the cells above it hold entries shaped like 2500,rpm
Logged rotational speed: 3750,rpm
